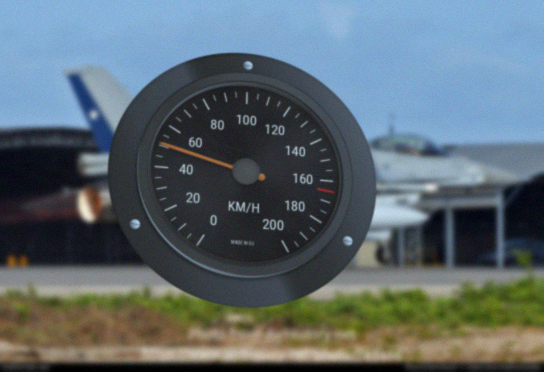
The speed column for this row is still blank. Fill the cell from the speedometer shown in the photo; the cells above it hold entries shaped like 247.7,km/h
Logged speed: 50,km/h
